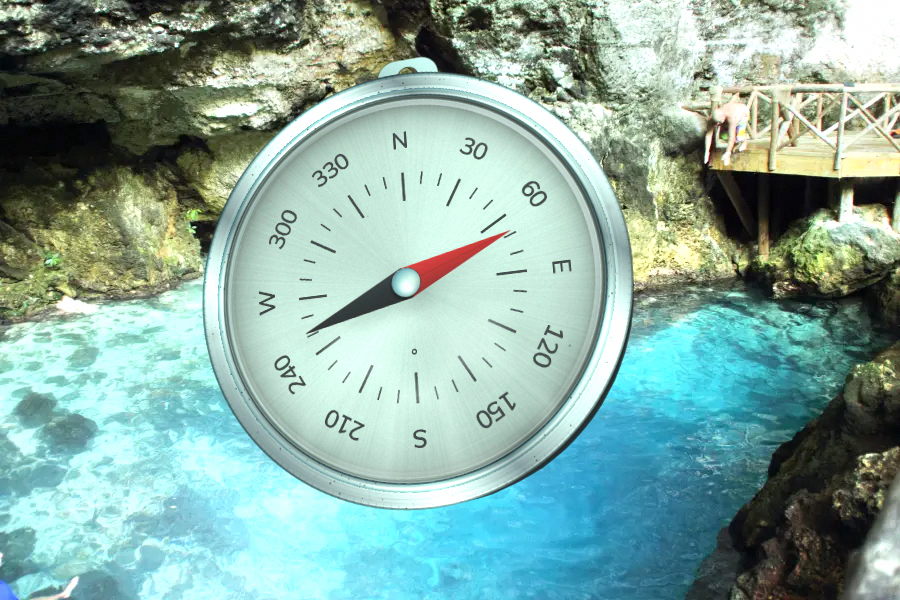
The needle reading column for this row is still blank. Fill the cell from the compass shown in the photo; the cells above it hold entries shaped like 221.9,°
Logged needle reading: 70,°
